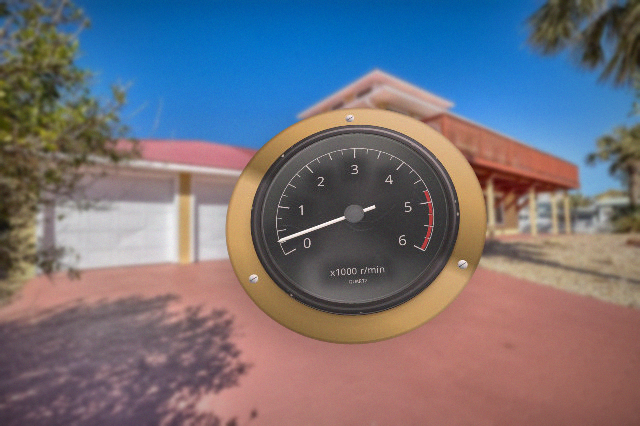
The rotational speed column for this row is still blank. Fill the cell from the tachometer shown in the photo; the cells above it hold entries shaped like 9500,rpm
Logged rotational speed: 250,rpm
